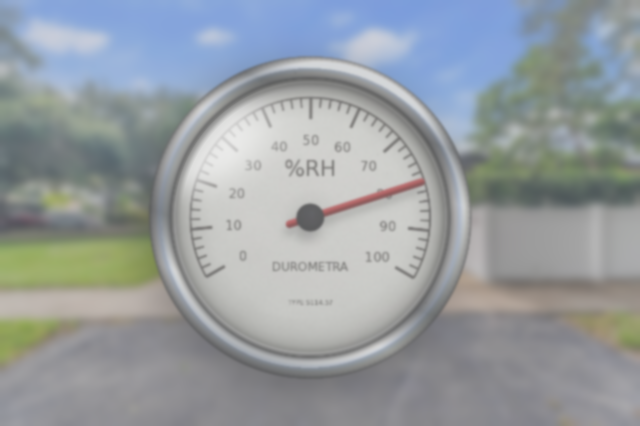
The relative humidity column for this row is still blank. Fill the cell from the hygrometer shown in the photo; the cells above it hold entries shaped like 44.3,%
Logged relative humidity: 80,%
